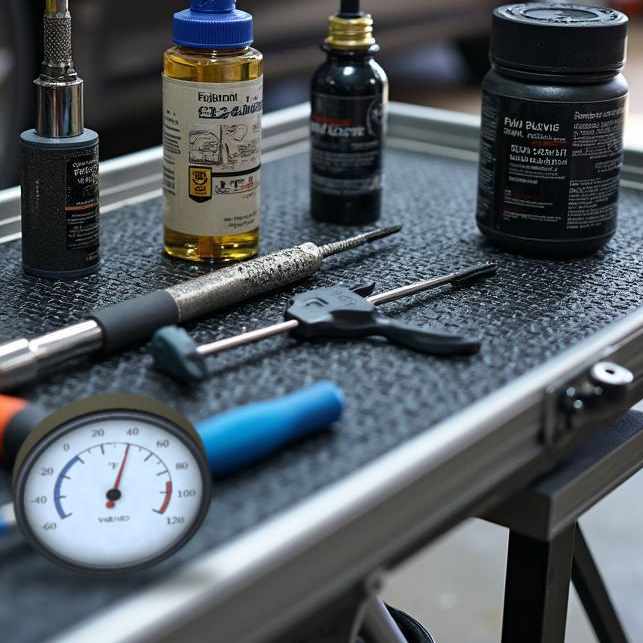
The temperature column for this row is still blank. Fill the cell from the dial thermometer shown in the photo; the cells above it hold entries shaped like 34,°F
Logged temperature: 40,°F
